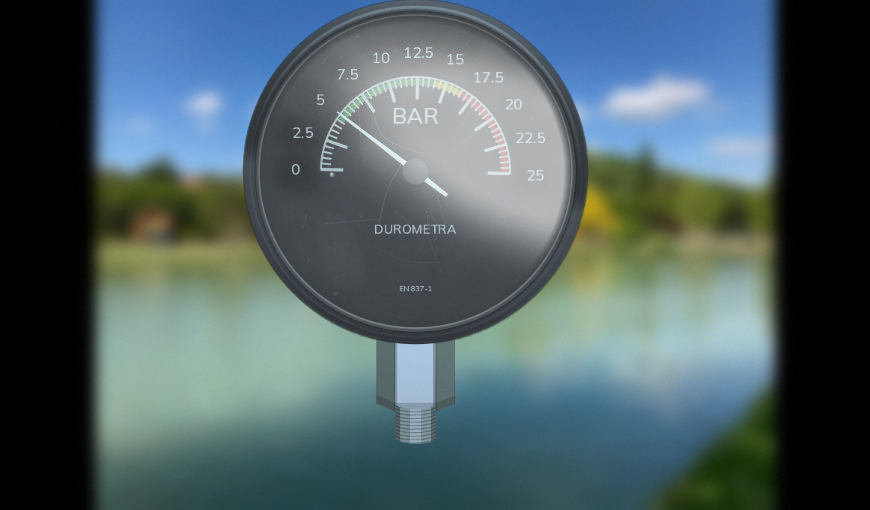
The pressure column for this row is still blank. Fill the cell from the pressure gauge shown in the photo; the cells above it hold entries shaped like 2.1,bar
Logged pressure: 5,bar
